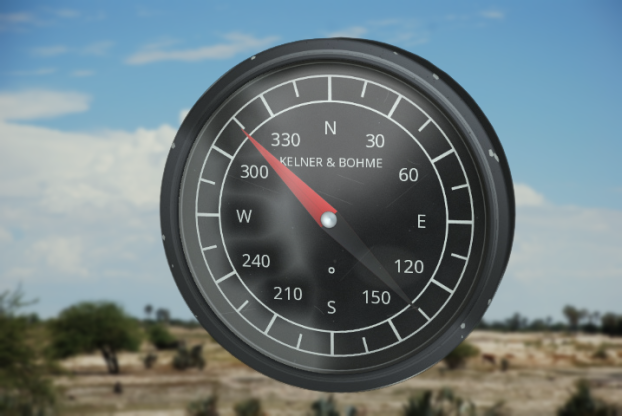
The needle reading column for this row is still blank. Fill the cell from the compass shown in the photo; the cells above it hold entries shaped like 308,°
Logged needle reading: 315,°
